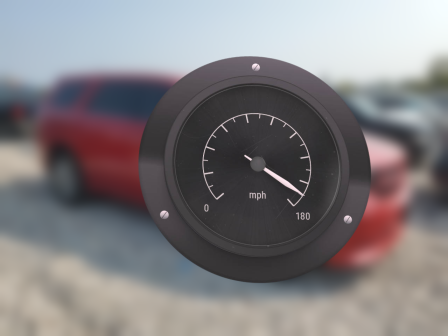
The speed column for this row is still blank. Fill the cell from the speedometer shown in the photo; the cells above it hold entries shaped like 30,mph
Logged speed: 170,mph
